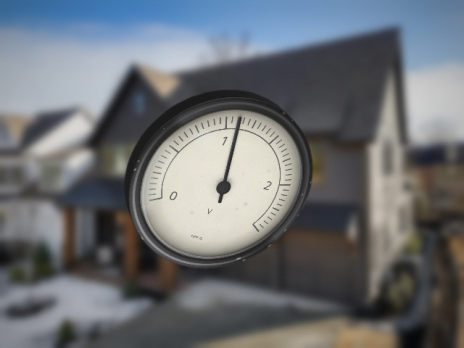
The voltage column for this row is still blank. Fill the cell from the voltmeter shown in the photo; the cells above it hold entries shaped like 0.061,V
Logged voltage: 1.1,V
